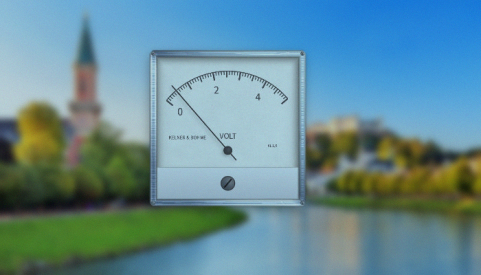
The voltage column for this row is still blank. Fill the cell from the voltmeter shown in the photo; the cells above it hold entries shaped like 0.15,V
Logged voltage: 0.5,V
